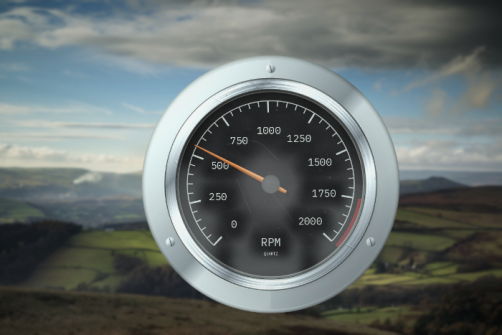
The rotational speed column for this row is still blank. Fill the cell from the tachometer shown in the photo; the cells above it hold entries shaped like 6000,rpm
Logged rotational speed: 550,rpm
